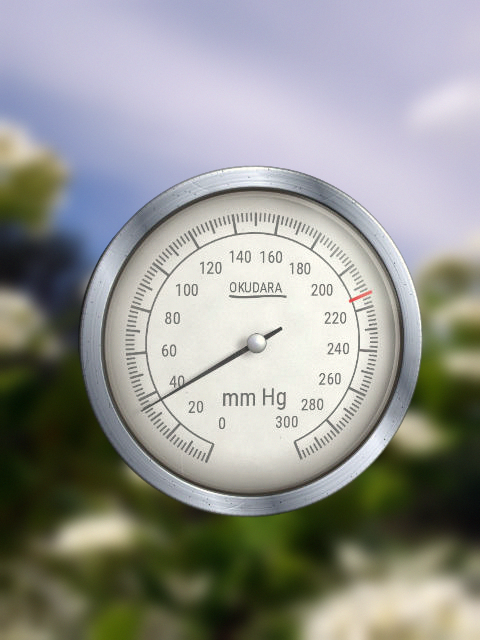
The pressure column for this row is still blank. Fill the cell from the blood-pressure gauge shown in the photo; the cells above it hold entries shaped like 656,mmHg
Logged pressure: 36,mmHg
